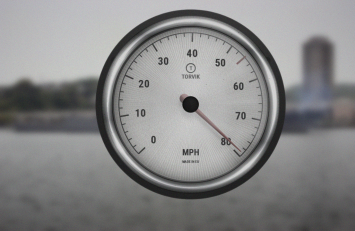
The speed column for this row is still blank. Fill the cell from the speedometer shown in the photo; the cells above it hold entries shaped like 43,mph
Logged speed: 79,mph
